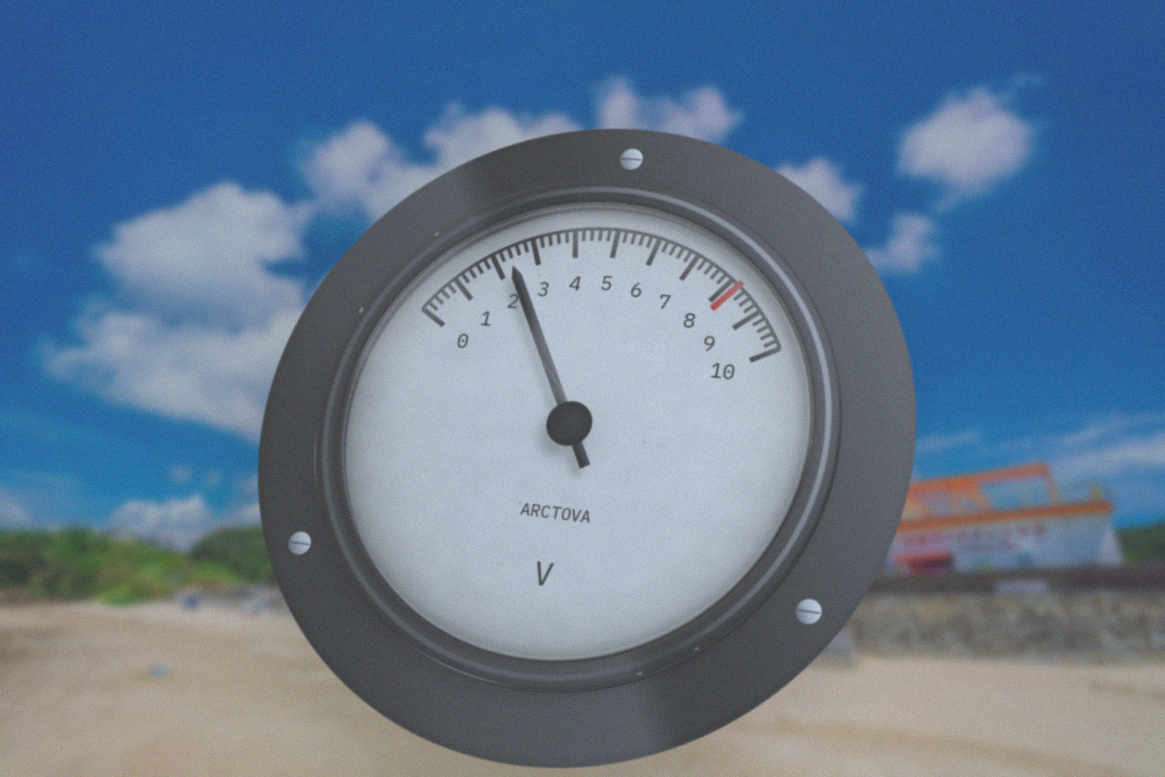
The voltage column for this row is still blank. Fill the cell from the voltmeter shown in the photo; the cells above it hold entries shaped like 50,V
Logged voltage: 2.4,V
